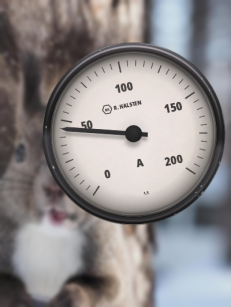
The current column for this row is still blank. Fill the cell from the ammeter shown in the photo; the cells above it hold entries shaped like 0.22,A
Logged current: 45,A
